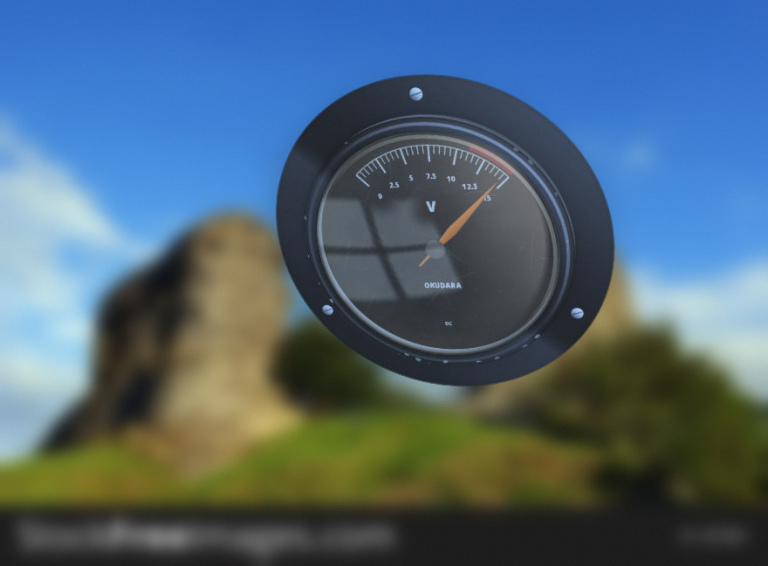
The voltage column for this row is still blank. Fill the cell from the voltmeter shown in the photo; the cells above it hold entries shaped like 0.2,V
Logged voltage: 14.5,V
